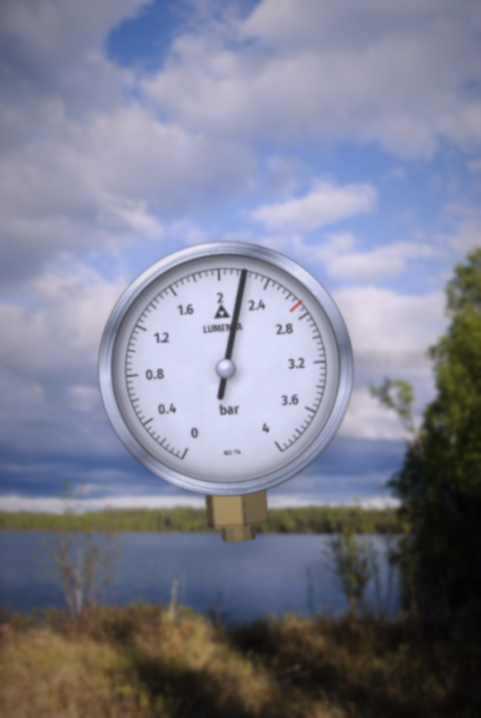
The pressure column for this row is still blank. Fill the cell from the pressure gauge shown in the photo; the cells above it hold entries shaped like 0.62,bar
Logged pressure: 2.2,bar
